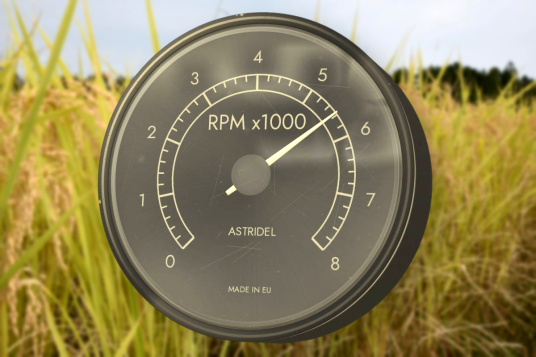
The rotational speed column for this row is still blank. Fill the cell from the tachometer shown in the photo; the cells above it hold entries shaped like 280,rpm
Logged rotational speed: 5600,rpm
